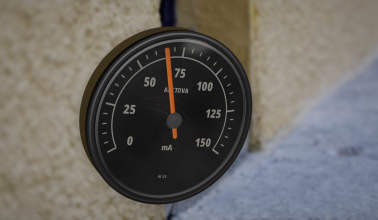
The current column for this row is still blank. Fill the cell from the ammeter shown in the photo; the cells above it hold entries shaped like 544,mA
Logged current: 65,mA
